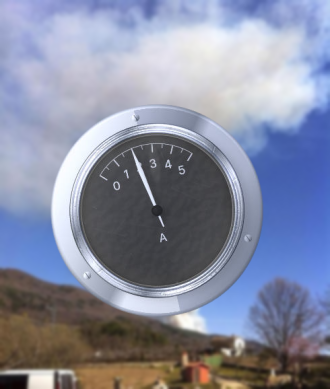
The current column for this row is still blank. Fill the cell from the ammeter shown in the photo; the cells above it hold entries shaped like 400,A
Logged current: 2,A
